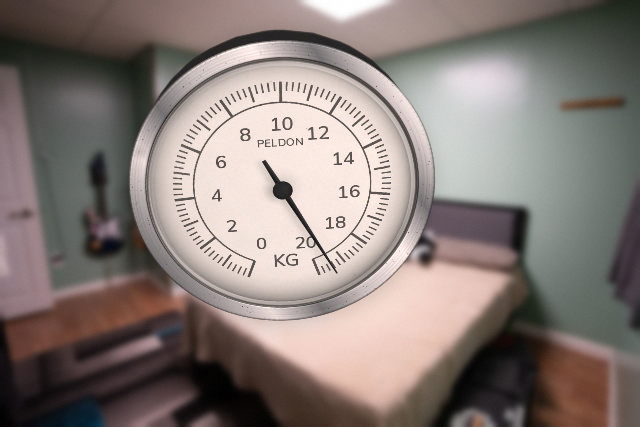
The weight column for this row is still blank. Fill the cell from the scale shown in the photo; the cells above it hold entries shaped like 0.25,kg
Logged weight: 19.4,kg
